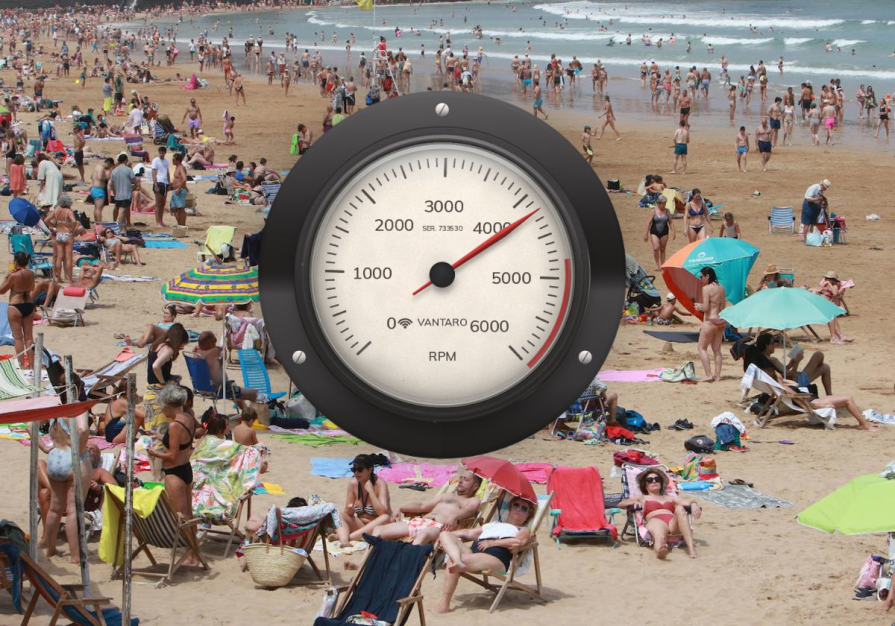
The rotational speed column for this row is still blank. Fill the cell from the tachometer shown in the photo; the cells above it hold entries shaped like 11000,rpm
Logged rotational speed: 4200,rpm
